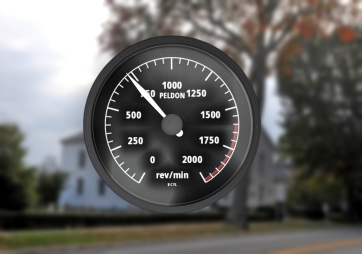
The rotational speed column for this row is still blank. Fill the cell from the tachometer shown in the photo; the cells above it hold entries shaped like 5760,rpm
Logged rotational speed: 725,rpm
